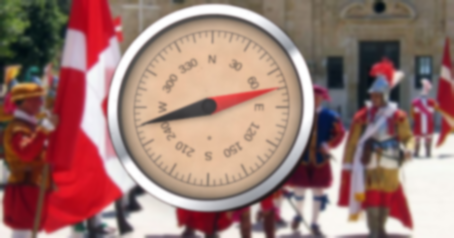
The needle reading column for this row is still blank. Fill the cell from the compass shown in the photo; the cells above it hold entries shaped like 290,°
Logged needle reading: 75,°
